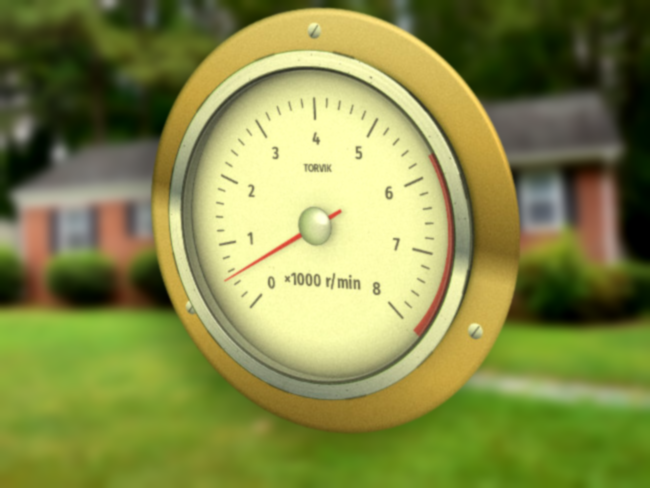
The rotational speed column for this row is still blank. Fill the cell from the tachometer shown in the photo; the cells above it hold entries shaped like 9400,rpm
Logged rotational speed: 500,rpm
